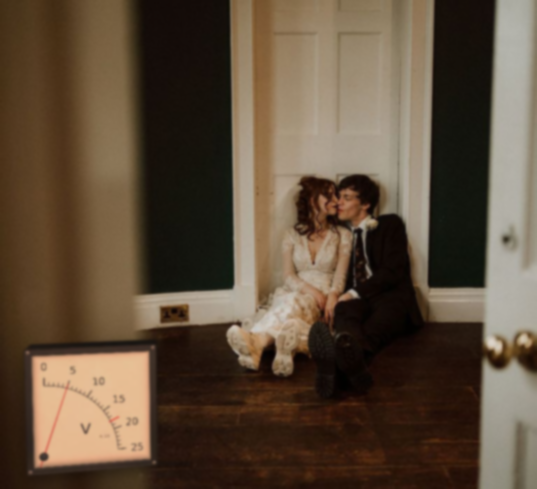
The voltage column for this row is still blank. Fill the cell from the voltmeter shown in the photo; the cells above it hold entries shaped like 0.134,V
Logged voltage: 5,V
